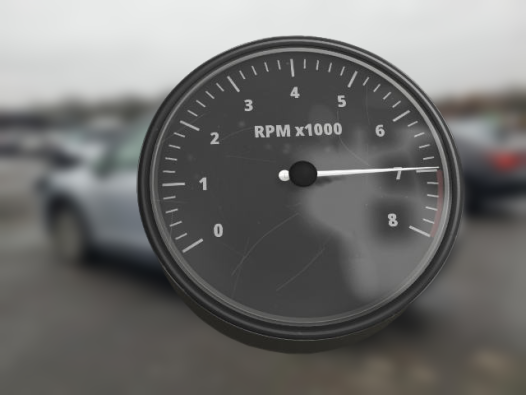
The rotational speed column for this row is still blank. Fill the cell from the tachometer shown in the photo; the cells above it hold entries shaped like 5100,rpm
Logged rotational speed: 7000,rpm
